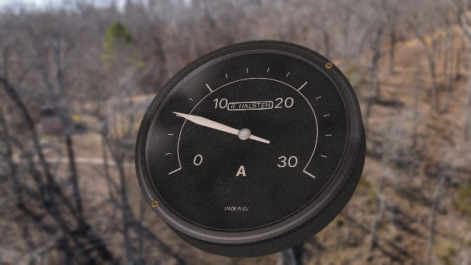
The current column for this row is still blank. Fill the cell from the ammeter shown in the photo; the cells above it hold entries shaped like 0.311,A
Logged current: 6,A
